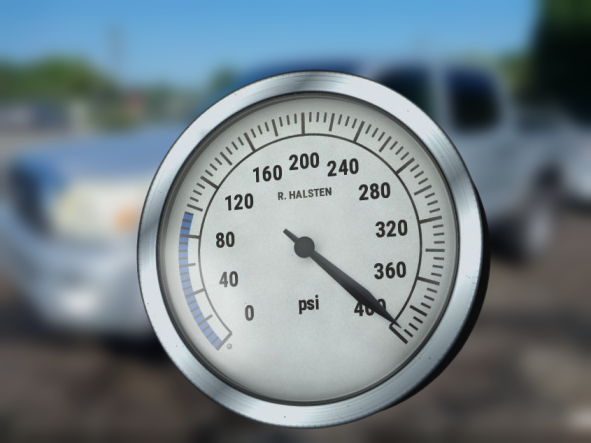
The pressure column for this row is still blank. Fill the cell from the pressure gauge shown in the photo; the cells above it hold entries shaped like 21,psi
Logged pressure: 395,psi
